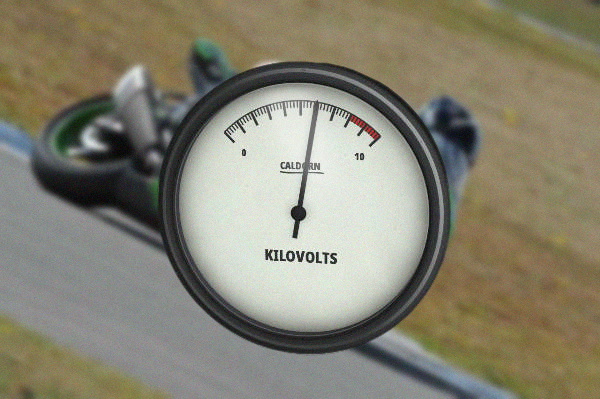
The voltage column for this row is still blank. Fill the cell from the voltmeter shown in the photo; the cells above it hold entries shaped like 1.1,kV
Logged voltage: 6,kV
